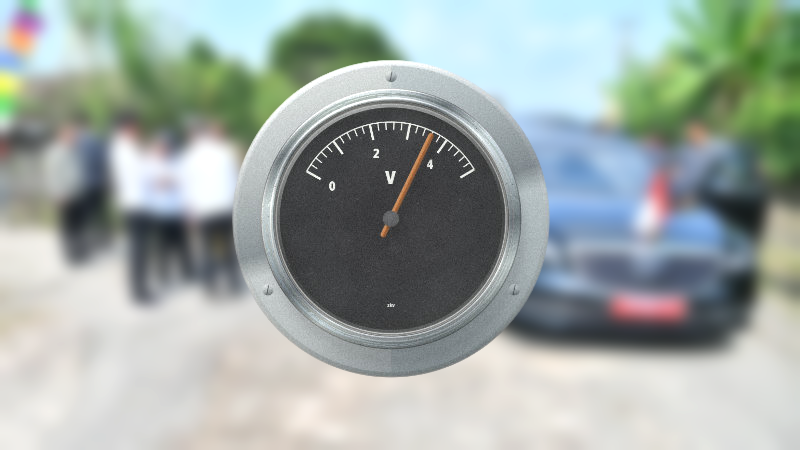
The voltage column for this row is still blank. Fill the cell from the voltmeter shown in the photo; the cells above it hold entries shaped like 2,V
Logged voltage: 3.6,V
